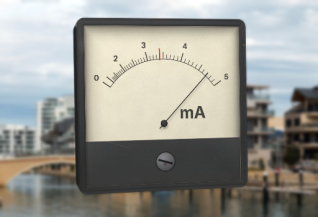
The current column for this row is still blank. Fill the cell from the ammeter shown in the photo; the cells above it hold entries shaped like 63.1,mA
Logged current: 4.7,mA
